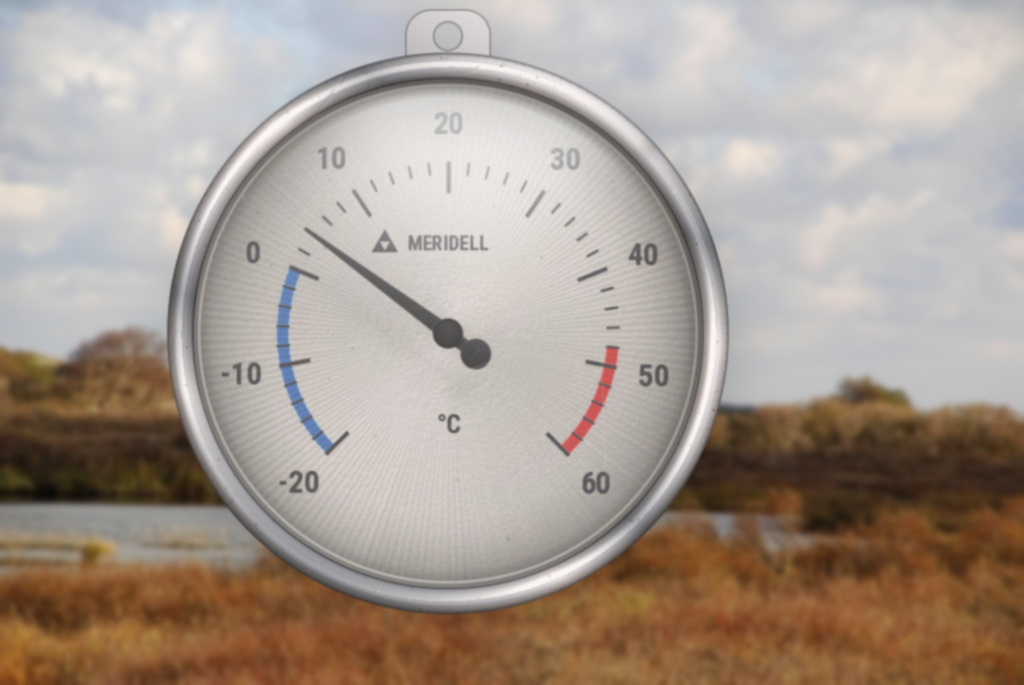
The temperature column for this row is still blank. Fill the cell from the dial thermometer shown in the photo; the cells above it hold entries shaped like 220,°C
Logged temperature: 4,°C
